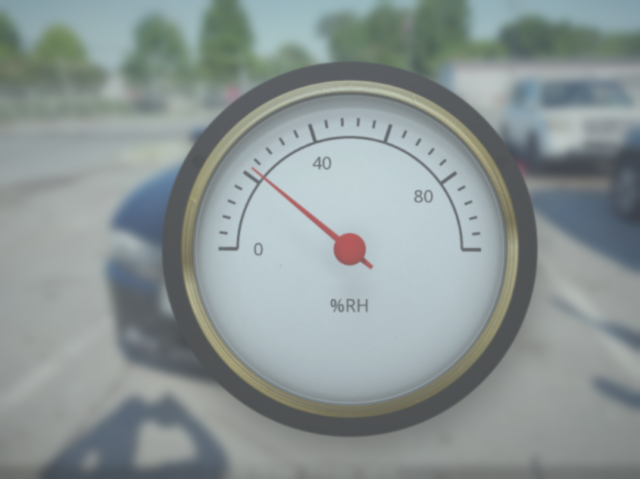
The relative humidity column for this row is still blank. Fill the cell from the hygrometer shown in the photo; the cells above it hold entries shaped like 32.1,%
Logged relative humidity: 22,%
